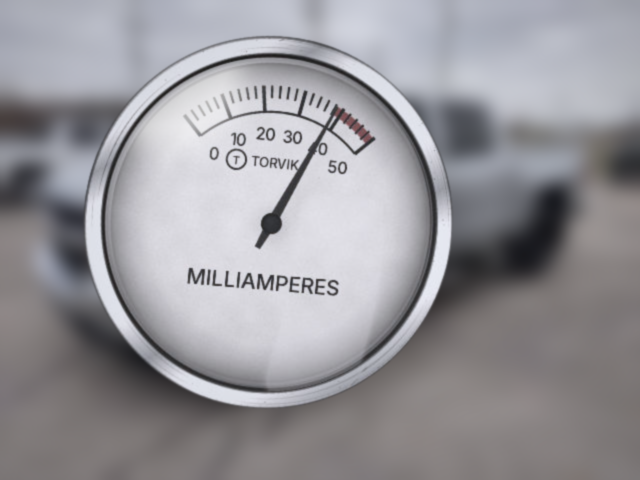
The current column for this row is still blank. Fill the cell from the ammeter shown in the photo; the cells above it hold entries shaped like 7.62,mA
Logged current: 38,mA
